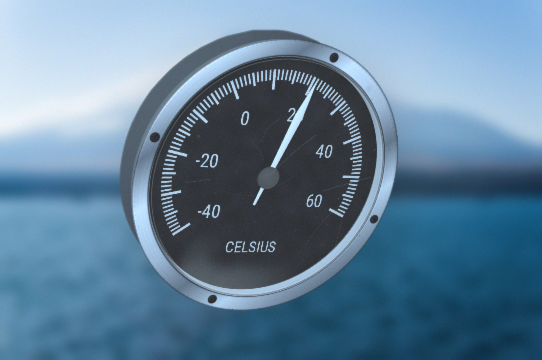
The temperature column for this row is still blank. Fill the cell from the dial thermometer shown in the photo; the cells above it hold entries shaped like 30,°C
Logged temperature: 20,°C
